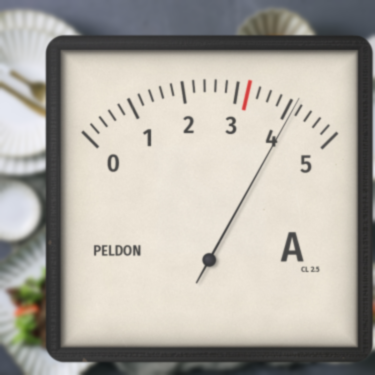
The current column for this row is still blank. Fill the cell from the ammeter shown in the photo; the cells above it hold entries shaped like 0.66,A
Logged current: 4.1,A
